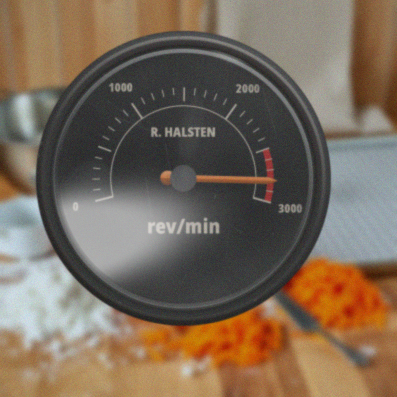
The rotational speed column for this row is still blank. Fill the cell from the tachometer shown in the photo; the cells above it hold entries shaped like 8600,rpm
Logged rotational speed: 2800,rpm
